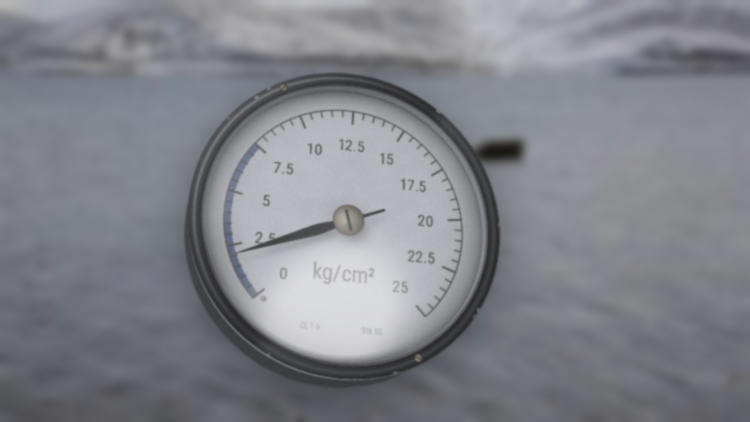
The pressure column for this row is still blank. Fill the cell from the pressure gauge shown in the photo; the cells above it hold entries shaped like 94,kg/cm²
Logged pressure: 2,kg/cm²
